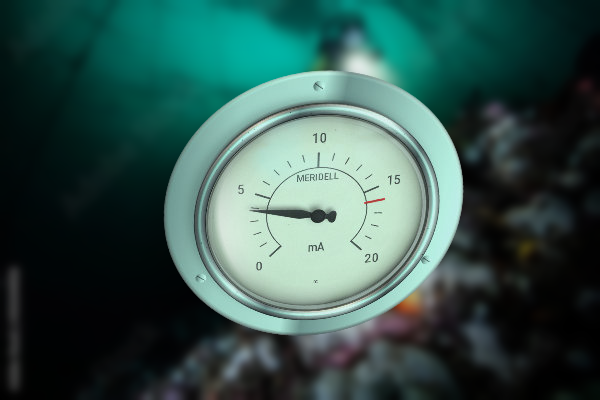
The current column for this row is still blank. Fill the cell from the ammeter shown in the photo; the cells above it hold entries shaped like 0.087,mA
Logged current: 4,mA
